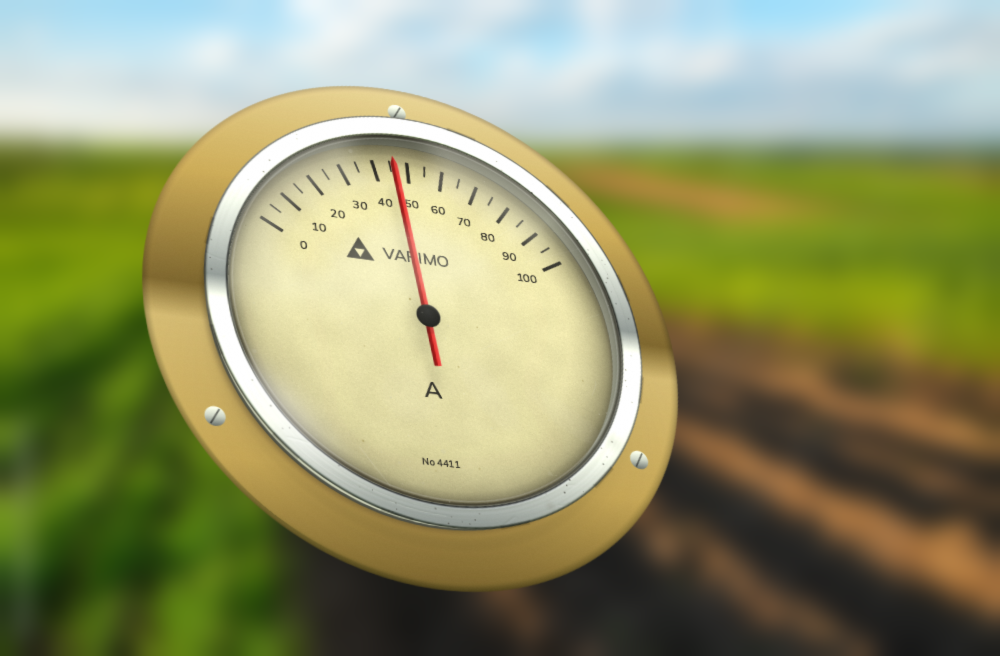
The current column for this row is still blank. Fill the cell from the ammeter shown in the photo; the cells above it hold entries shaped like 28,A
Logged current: 45,A
